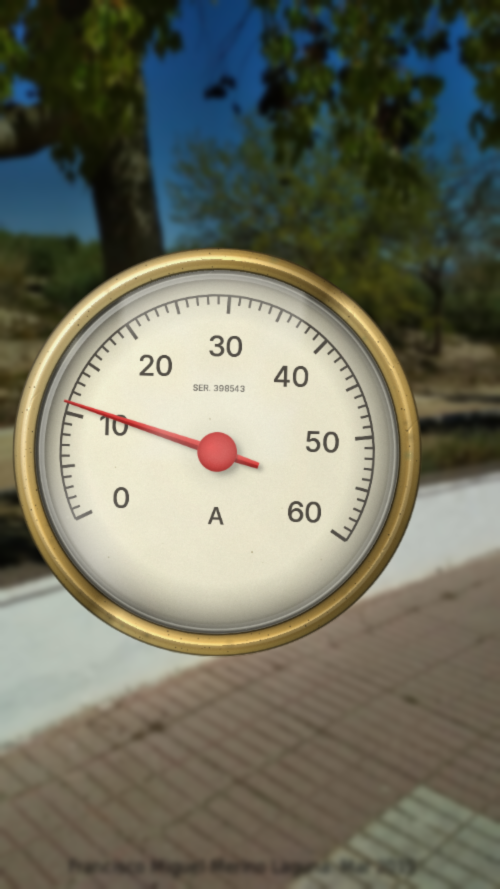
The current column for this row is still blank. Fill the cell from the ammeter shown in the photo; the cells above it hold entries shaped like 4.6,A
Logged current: 11,A
